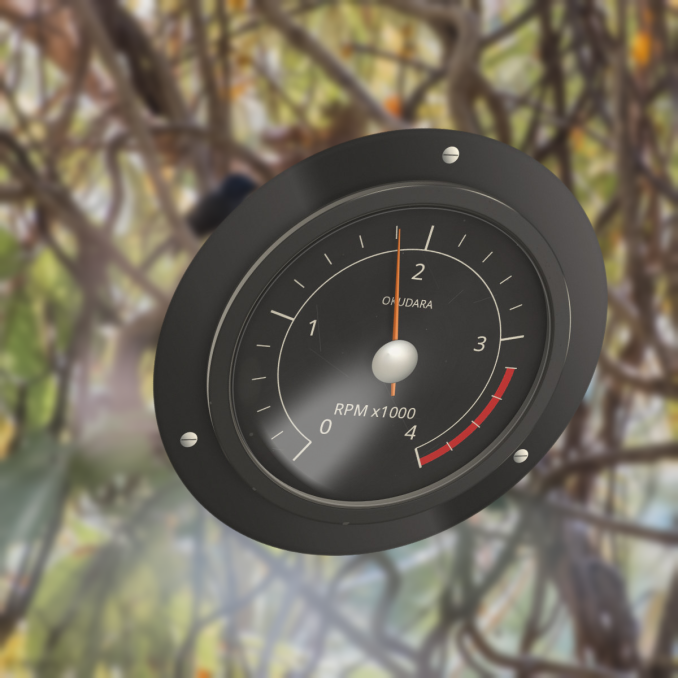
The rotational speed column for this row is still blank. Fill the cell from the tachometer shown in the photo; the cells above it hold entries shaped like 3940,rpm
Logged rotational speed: 1800,rpm
